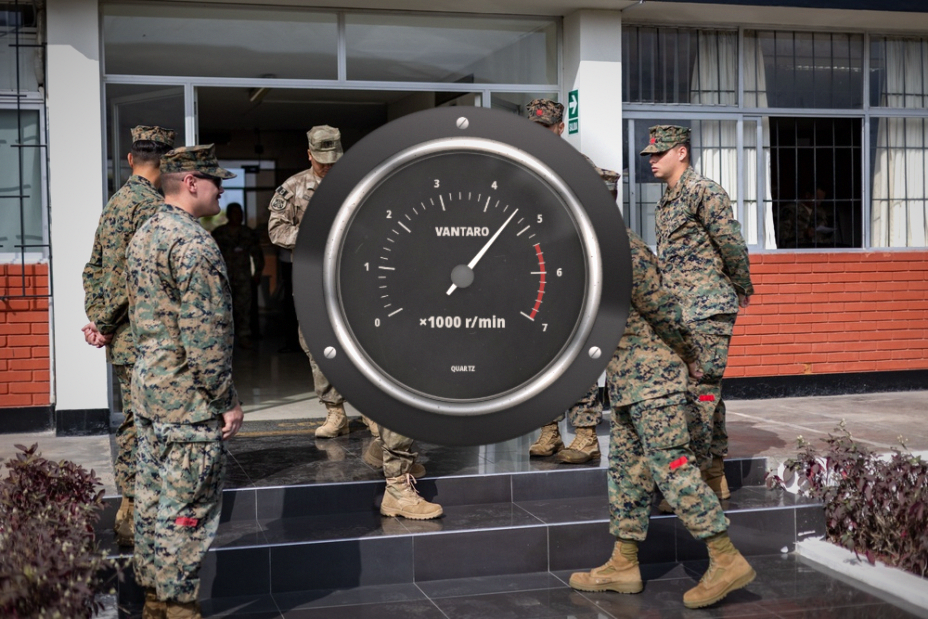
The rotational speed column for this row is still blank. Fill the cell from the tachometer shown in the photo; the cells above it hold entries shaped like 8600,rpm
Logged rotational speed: 4600,rpm
